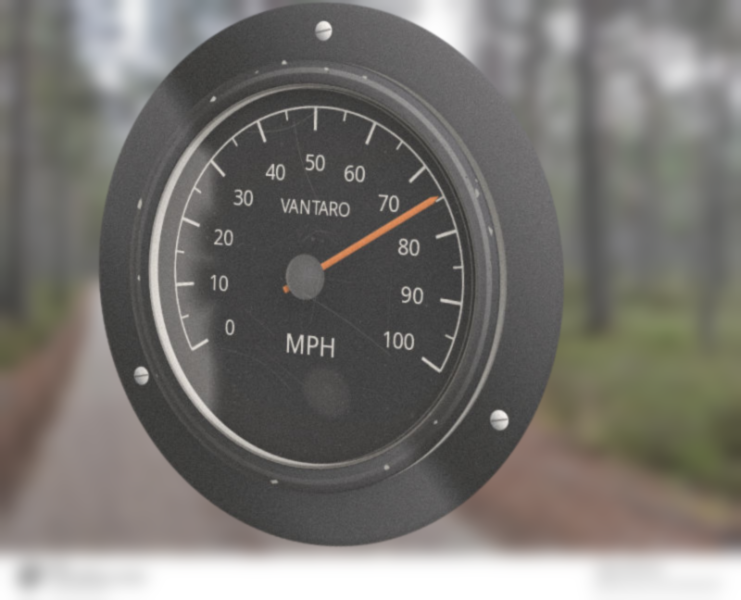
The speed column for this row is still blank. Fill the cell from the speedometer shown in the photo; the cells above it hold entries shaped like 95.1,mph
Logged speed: 75,mph
